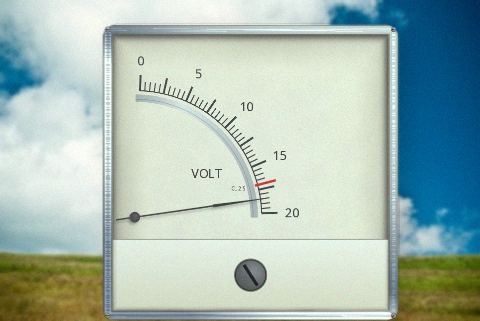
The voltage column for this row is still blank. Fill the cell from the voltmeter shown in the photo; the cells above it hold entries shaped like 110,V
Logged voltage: 18.5,V
